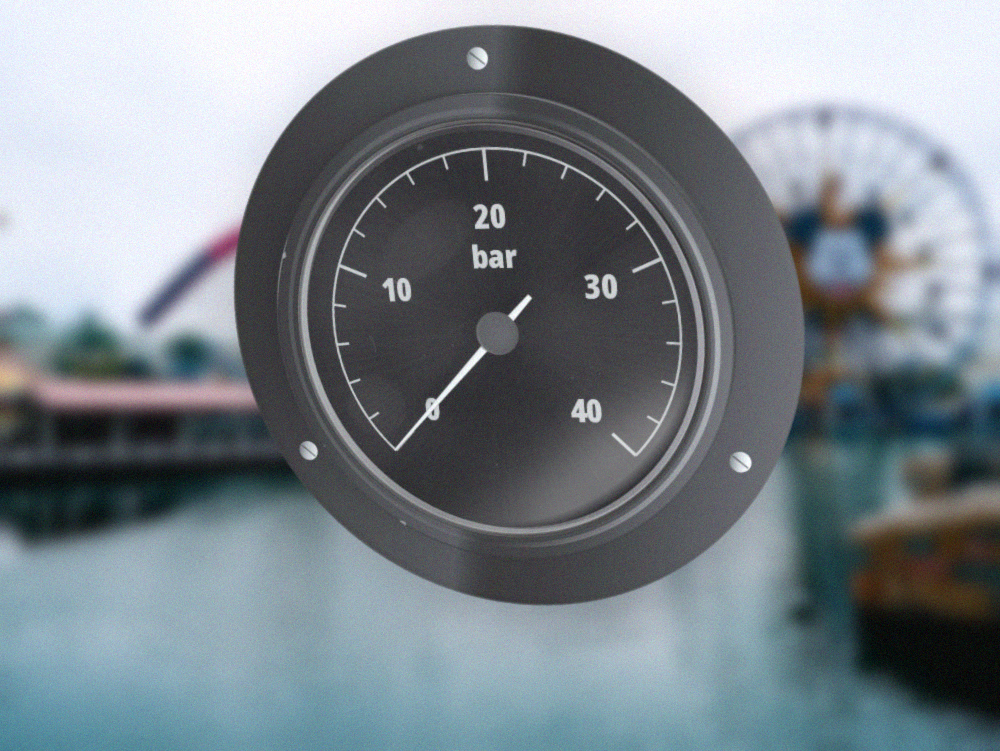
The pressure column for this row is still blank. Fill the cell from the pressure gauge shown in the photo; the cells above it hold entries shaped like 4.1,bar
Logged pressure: 0,bar
